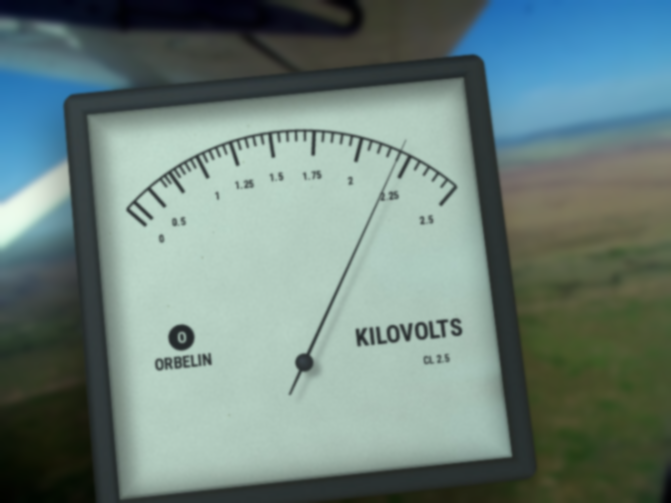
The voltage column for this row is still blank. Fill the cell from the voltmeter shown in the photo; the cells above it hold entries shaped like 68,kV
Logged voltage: 2.2,kV
